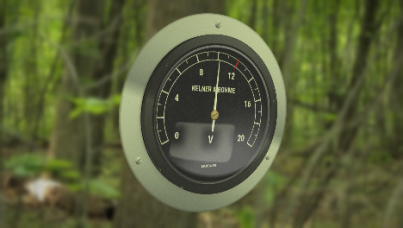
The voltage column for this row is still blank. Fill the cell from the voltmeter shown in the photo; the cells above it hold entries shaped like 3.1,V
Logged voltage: 10,V
